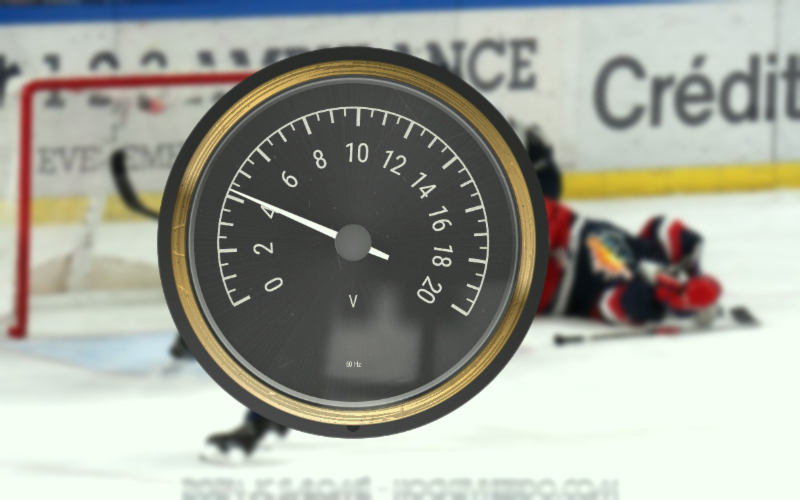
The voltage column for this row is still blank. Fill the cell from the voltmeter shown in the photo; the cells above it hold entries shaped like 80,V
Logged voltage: 4.25,V
